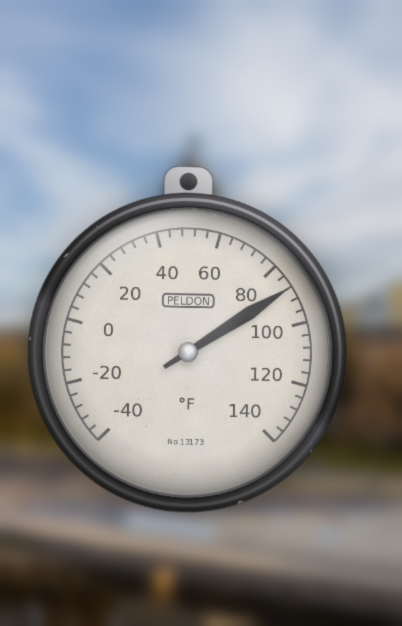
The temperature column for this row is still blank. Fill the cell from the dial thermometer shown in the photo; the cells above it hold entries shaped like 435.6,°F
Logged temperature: 88,°F
